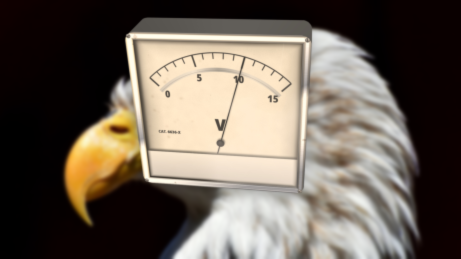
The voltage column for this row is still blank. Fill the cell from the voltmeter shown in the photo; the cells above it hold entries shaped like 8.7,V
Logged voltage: 10,V
